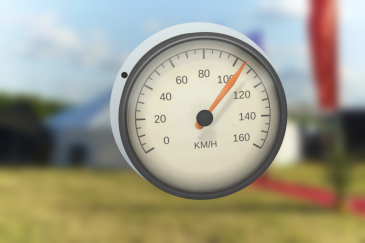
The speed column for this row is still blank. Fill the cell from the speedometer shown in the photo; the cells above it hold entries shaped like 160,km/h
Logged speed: 105,km/h
